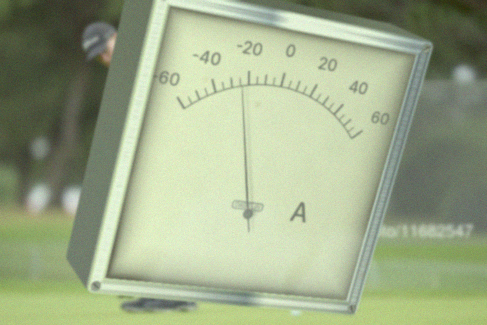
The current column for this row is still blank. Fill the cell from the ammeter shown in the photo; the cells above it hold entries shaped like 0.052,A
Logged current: -25,A
